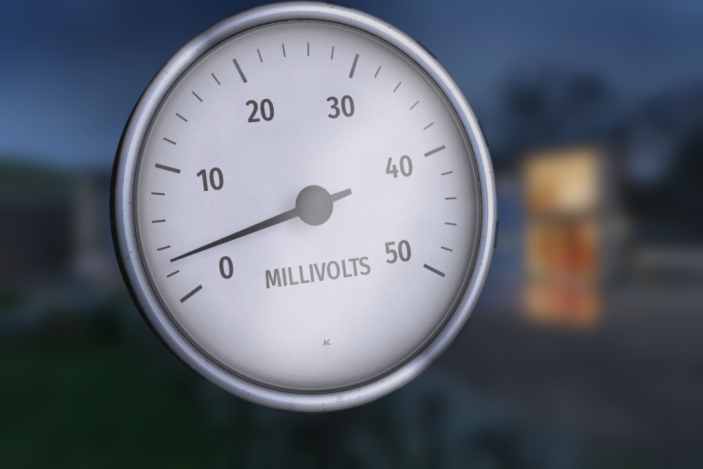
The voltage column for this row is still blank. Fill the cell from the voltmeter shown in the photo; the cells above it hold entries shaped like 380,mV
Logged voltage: 3,mV
